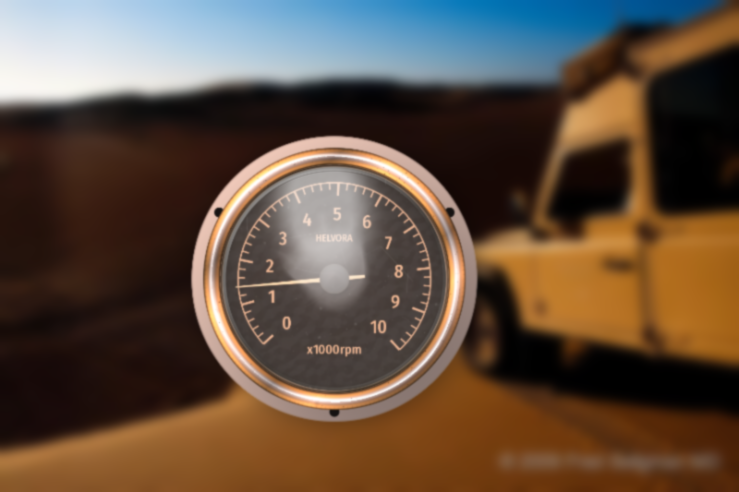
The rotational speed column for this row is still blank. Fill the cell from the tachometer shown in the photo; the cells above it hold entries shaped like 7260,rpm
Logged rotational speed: 1400,rpm
